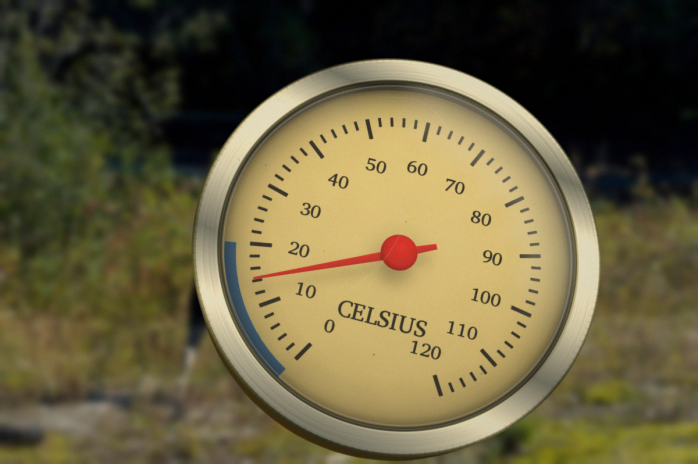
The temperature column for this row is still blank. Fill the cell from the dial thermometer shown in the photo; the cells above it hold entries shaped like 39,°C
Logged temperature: 14,°C
